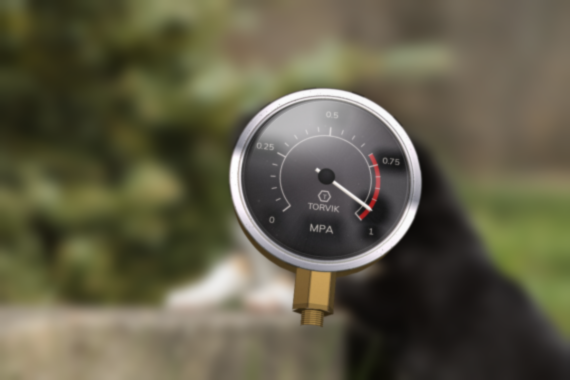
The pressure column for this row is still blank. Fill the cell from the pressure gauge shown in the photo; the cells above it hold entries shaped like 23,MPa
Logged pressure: 0.95,MPa
